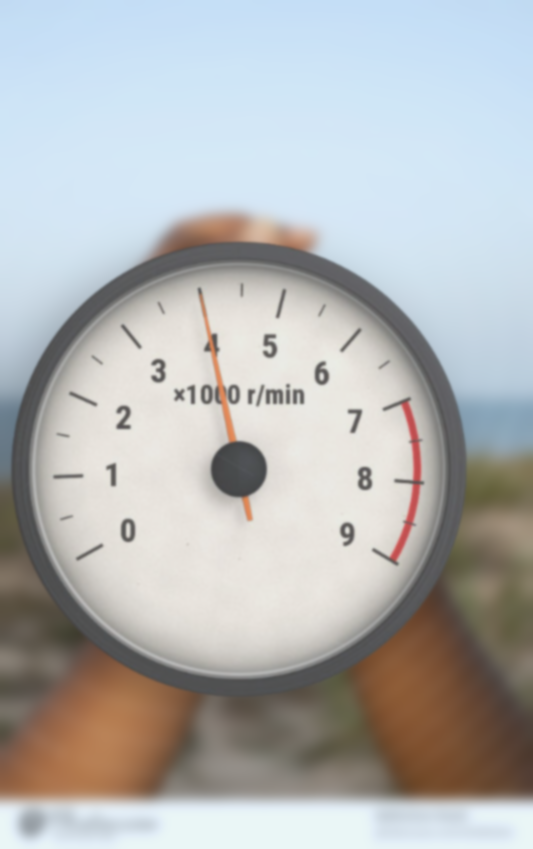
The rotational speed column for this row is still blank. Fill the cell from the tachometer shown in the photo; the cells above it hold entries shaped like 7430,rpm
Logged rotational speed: 4000,rpm
